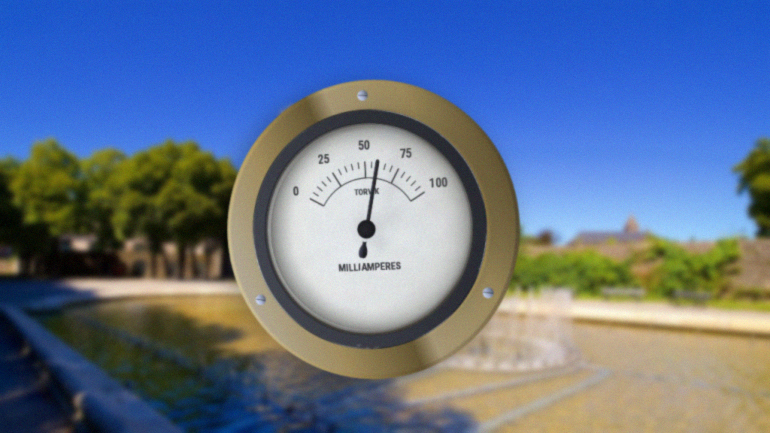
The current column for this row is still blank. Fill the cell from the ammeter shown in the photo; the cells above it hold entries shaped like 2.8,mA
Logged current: 60,mA
